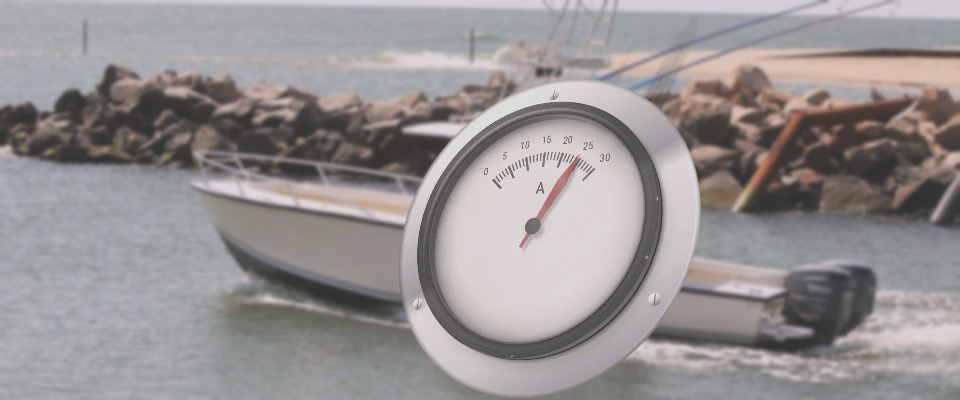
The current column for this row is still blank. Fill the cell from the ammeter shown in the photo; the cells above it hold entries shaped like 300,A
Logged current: 25,A
